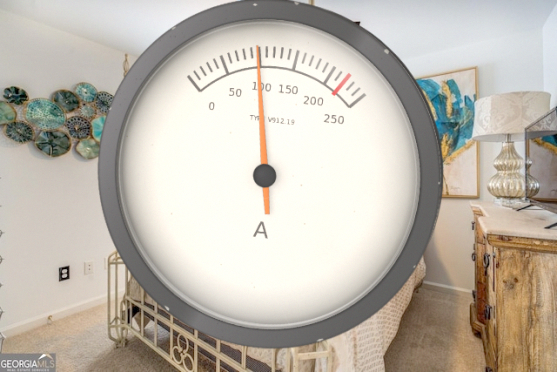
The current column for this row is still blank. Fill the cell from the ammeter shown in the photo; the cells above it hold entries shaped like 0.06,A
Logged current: 100,A
